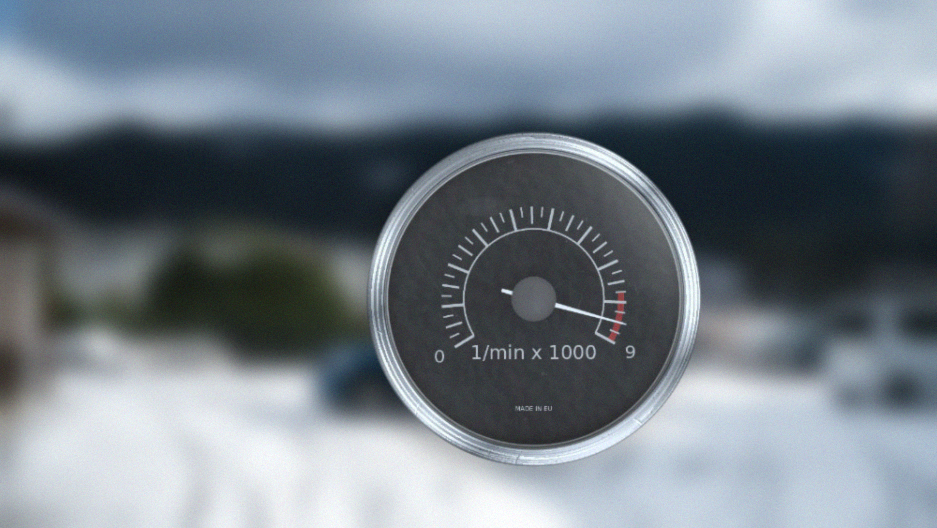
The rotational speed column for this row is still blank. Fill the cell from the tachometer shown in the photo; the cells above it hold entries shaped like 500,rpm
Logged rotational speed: 8500,rpm
